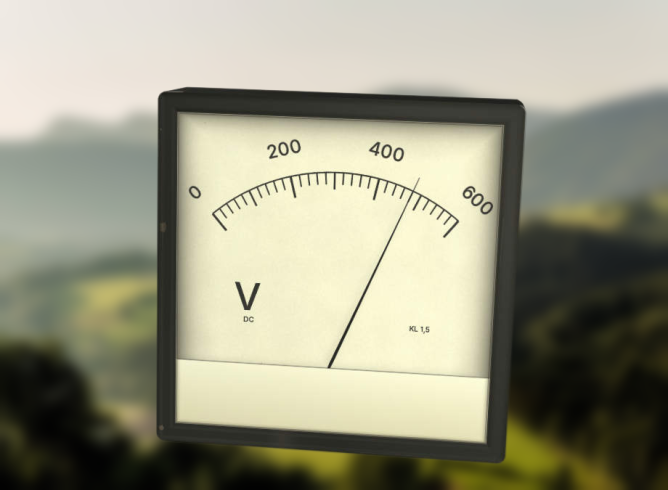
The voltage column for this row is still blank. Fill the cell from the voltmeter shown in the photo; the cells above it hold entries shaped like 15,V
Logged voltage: 480,V
